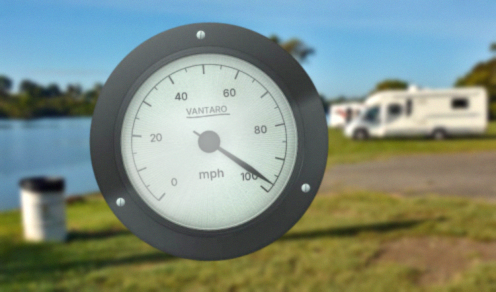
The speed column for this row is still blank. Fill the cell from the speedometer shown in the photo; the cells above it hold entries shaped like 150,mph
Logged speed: 97.5,mph
